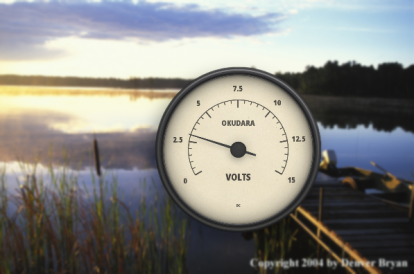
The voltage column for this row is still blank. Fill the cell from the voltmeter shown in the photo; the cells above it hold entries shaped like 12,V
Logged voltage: 3,V
